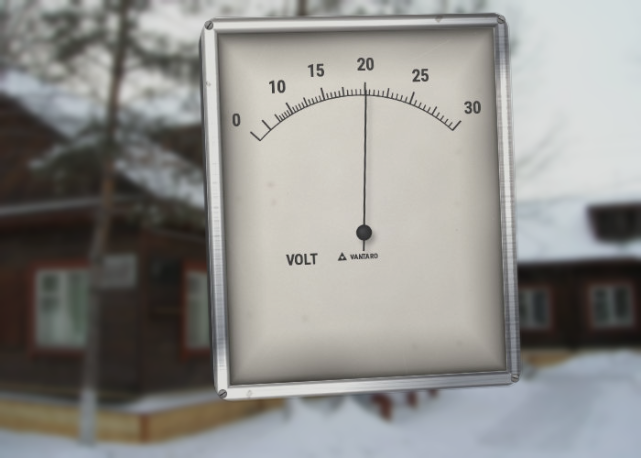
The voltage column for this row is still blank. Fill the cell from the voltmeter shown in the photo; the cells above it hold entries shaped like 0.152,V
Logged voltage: 20,V
